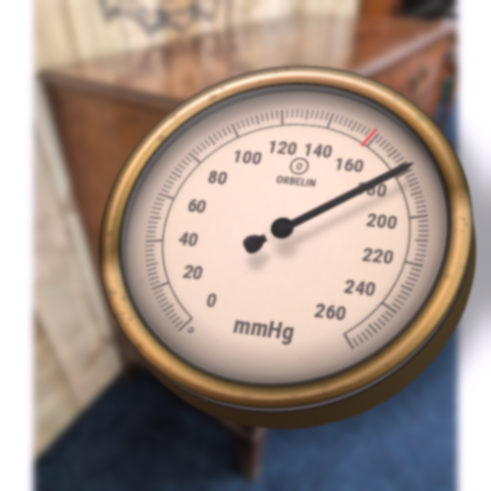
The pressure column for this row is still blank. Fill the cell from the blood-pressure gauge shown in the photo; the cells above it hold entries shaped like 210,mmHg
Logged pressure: 180,mmHg
